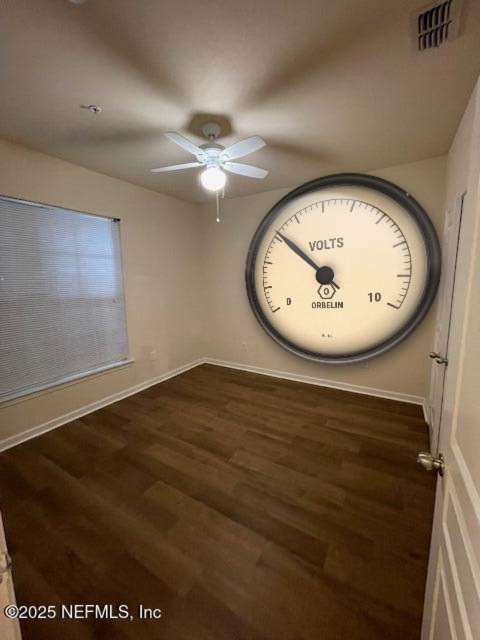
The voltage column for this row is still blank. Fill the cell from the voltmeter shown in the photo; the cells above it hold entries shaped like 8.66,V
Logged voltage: 3.2,V
